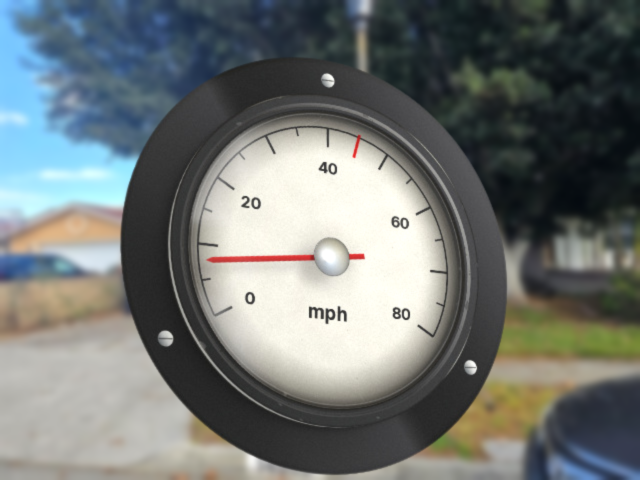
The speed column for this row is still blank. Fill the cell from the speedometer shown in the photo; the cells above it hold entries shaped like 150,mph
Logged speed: 7.5,mph
